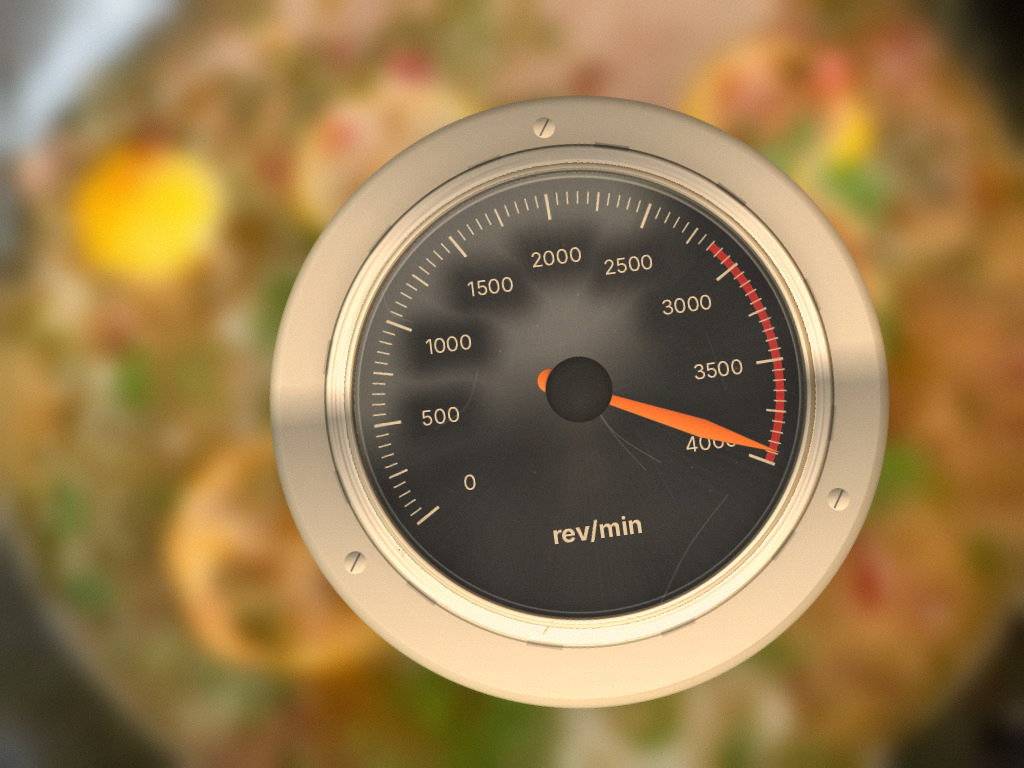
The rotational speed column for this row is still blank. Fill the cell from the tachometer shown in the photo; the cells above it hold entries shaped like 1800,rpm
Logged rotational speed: 3950,rpm
